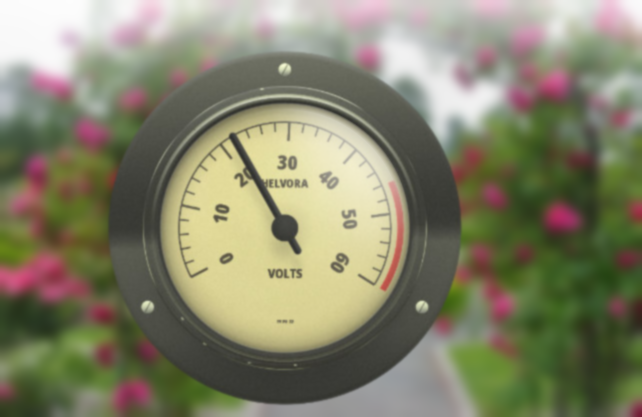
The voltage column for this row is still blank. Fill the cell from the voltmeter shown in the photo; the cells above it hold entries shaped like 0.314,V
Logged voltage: 22,V
